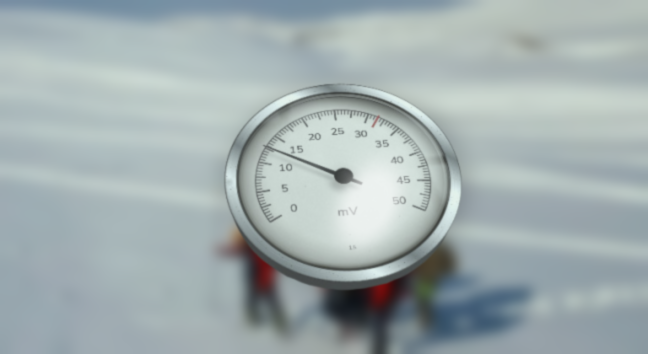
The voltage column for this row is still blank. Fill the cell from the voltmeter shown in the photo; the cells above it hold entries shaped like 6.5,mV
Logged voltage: 12.5,mV
